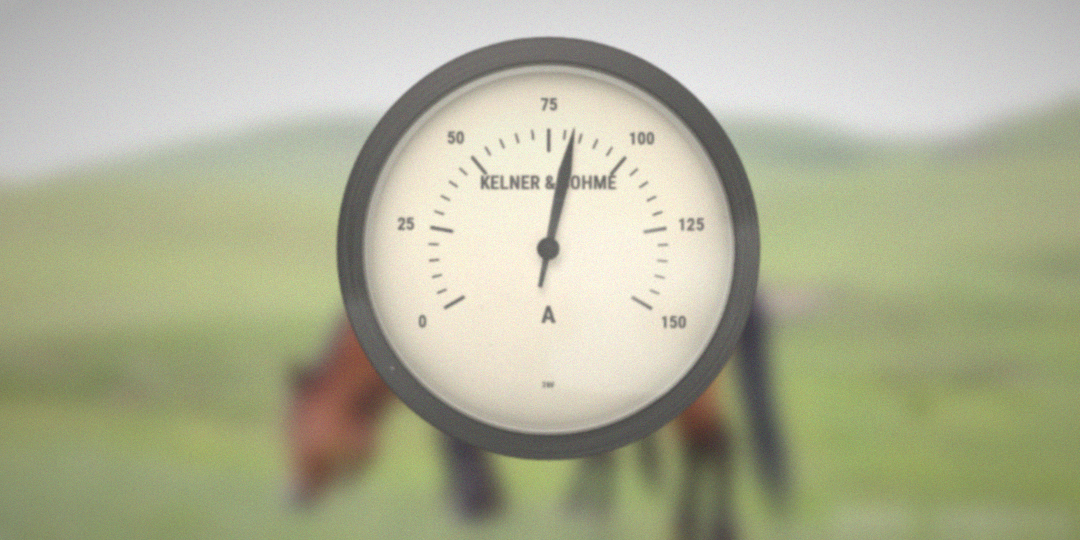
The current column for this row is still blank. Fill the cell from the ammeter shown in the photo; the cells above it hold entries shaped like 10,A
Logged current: 82.5,A
